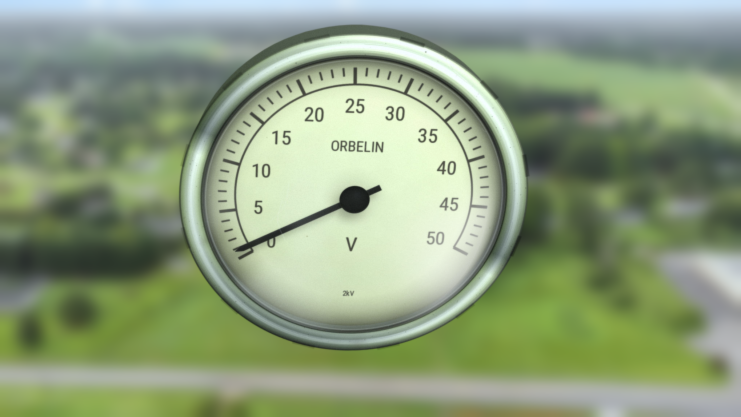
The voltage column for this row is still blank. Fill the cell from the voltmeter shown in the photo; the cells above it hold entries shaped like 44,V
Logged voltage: 1,V
